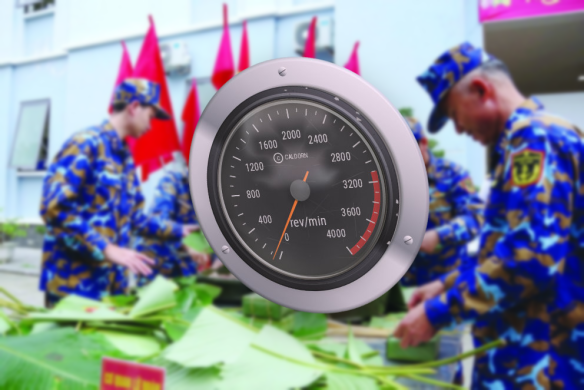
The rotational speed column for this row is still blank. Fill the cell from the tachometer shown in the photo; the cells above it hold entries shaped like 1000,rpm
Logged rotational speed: 50,rpm
